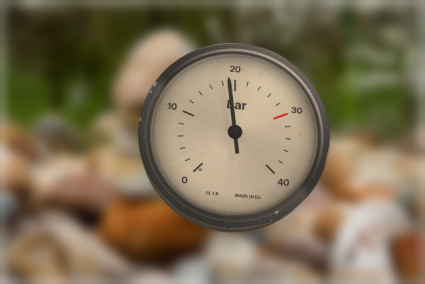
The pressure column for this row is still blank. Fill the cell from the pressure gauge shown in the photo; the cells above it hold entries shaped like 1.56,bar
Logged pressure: 19,bar
